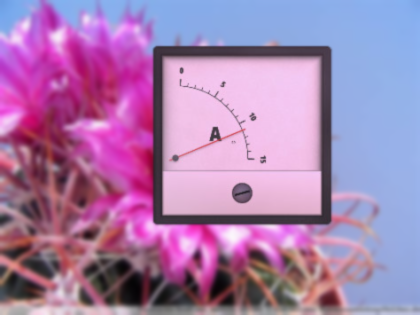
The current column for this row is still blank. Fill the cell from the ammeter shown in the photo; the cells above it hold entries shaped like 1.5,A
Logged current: 11,A
